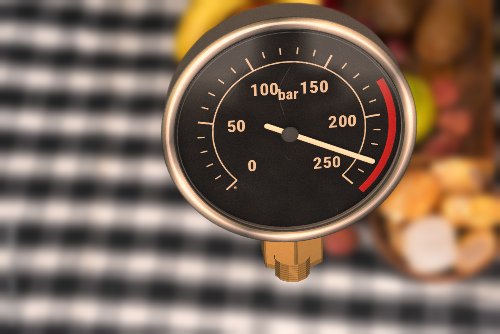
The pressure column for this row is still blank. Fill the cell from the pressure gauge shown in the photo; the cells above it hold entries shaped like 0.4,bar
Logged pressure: 230,bar
